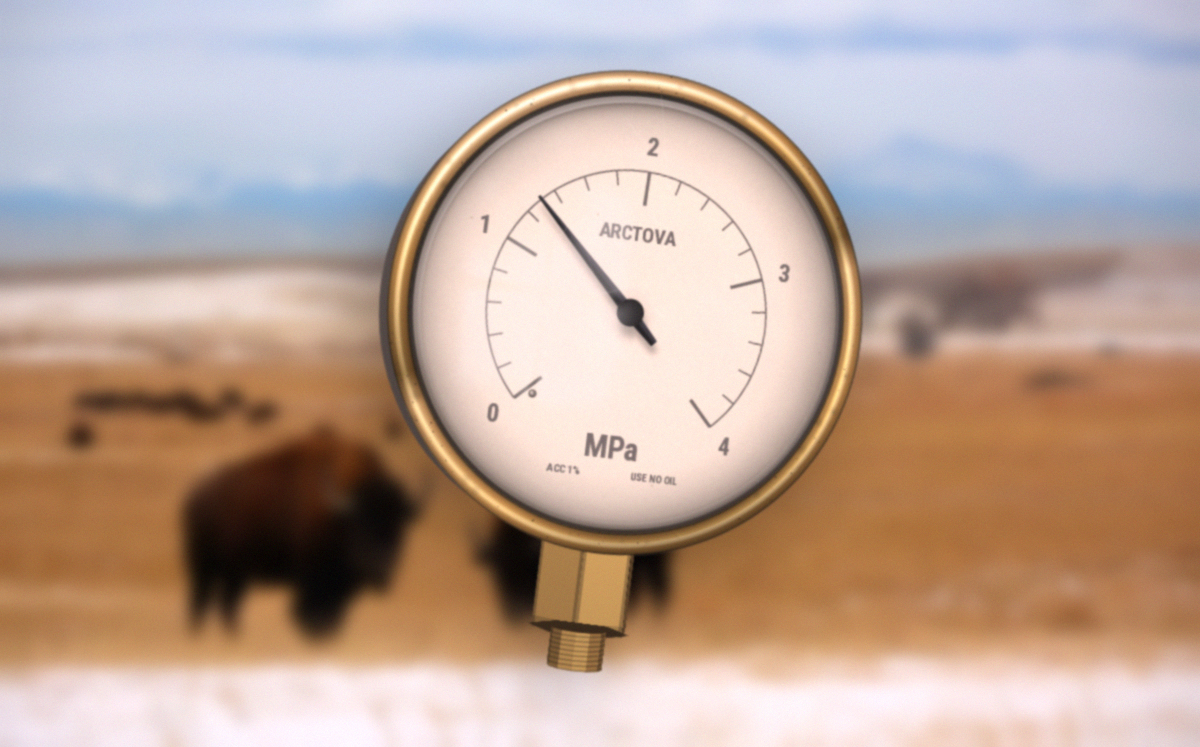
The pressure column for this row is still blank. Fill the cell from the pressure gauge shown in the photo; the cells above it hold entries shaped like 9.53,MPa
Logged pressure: 1.3,MPa
